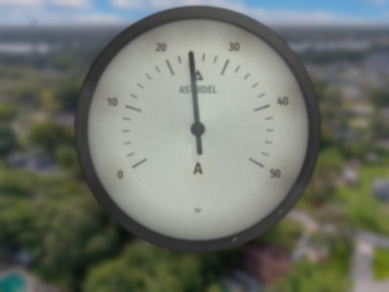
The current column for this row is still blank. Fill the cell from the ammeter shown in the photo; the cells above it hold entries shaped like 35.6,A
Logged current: 24,A
